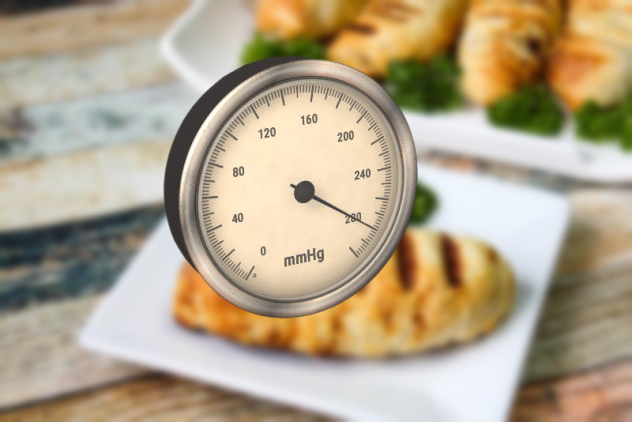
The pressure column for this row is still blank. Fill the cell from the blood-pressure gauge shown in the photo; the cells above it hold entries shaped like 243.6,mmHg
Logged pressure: 280,mmHg
